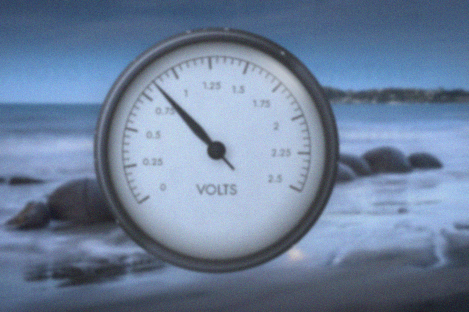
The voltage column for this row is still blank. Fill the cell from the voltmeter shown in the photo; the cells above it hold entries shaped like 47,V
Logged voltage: 0.85,V
